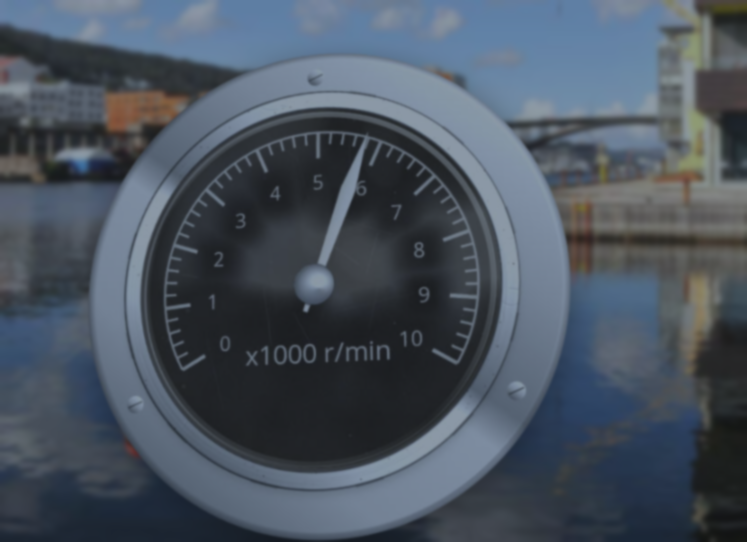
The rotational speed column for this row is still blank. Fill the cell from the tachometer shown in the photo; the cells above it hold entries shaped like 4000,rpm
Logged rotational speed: 5800,rpm
